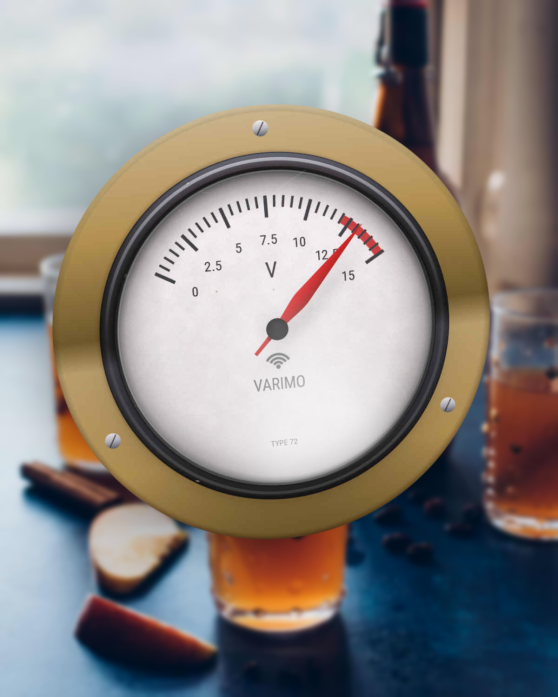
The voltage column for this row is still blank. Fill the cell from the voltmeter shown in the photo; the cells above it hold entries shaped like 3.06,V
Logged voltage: 13,V
